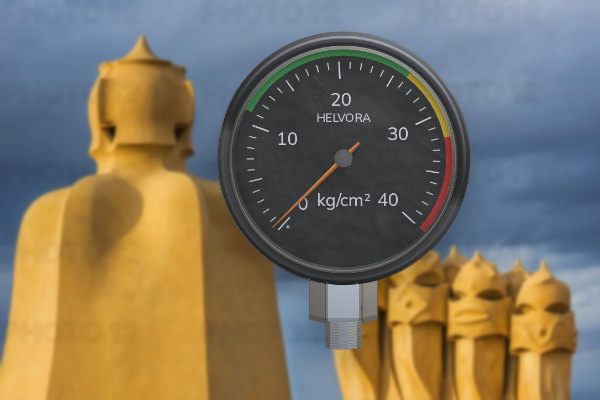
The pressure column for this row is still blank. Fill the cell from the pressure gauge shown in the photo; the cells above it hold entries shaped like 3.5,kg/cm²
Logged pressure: 0.5,kg/cm²
